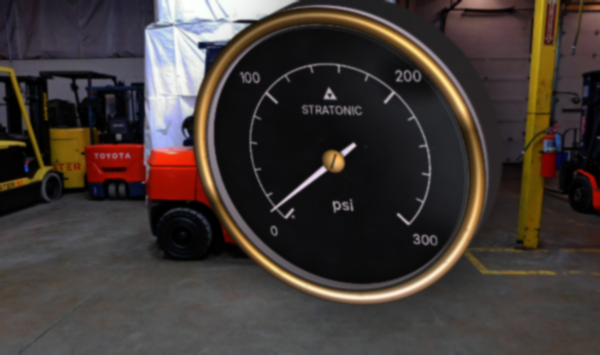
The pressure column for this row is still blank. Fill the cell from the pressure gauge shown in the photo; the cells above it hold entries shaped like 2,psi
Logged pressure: 10,psi
